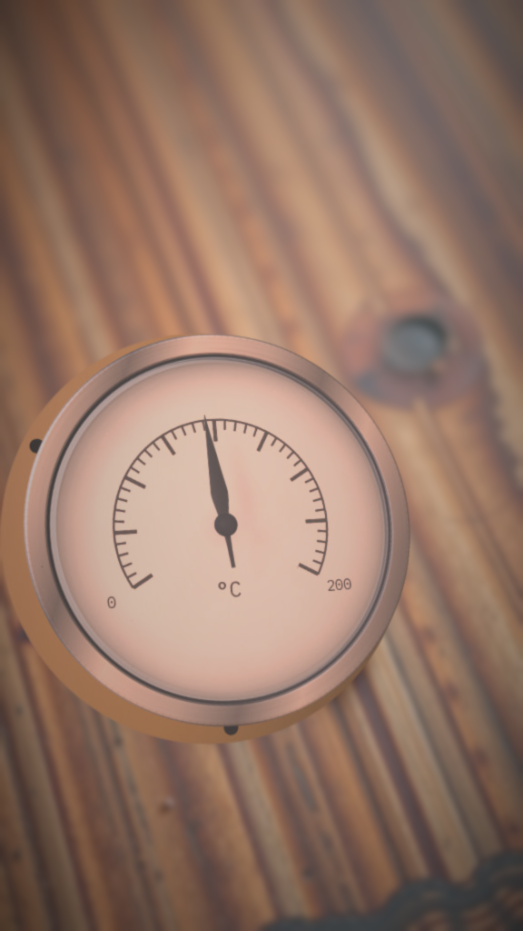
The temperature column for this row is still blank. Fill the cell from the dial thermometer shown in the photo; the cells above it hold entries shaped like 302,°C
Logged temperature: 95,°C
